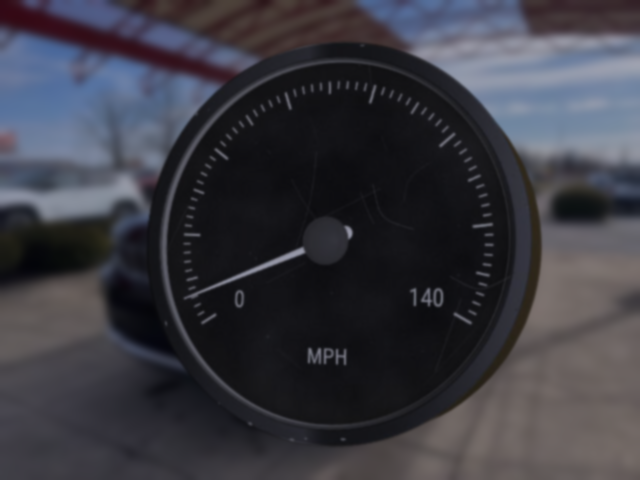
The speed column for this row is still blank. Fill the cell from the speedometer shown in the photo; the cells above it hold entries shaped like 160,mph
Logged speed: 6,mph
